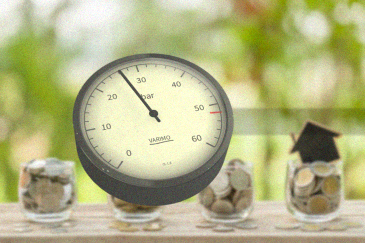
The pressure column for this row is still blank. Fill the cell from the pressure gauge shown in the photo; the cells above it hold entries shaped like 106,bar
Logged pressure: 26,bar
